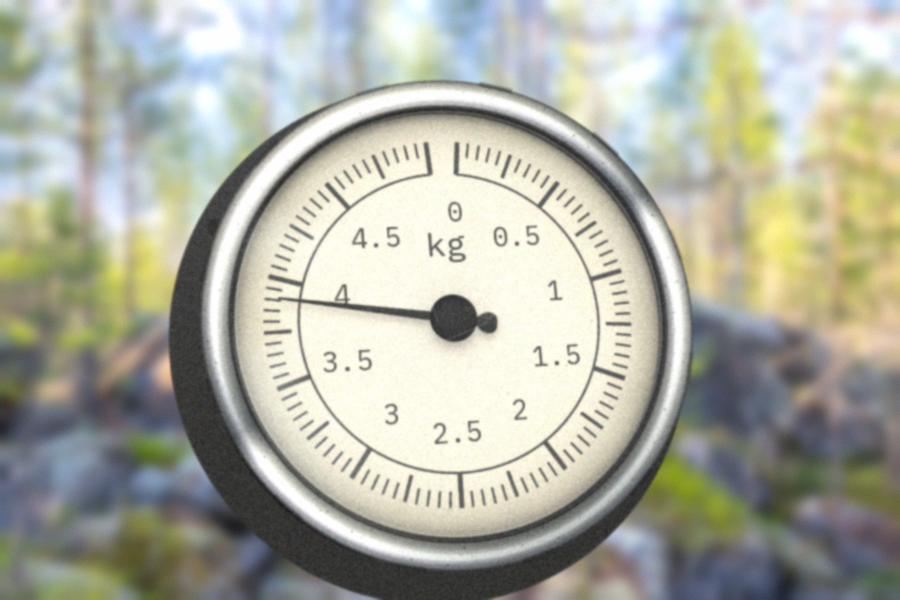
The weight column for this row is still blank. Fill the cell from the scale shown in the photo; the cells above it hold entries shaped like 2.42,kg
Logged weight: 3.9,kg
